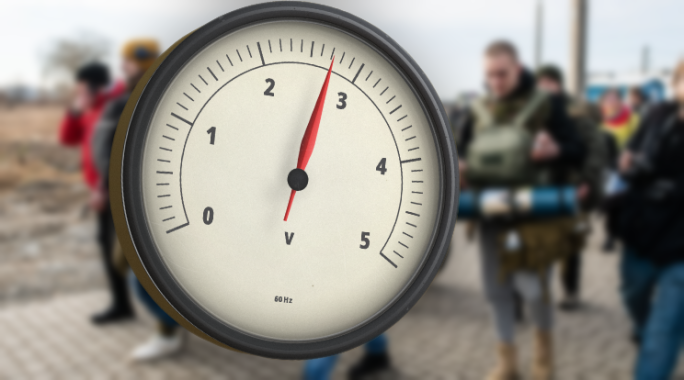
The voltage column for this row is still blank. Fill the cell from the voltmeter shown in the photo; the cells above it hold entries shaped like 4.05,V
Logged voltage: 2.7,V
